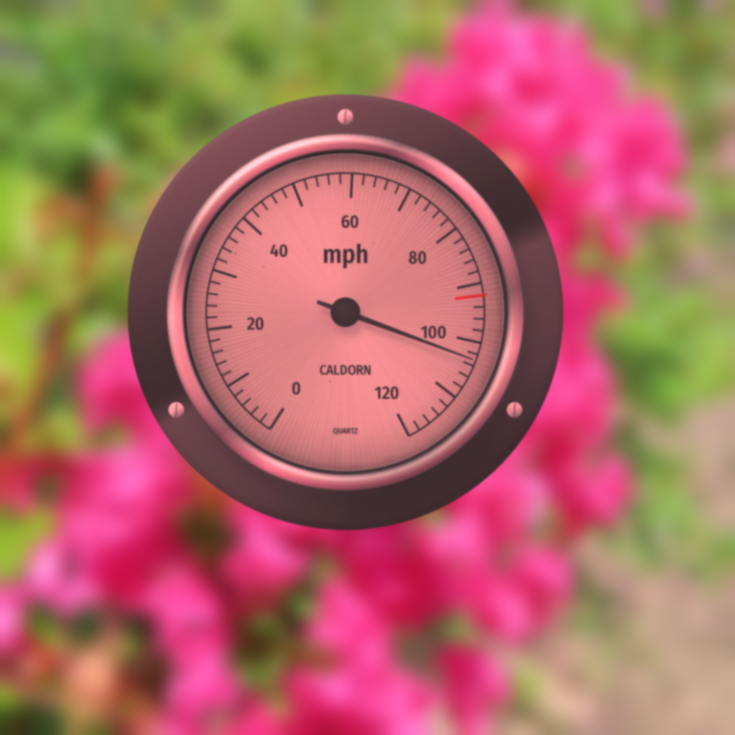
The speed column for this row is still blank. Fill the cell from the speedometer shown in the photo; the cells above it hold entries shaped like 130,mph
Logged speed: 103,mph
